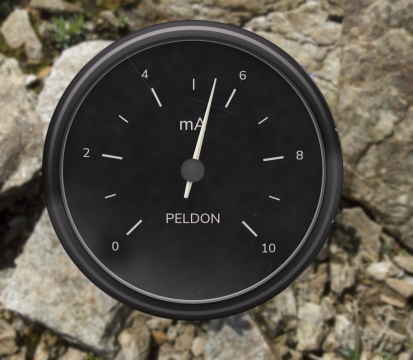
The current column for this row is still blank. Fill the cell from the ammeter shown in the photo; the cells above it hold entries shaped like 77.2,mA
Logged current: 5.5,mA
